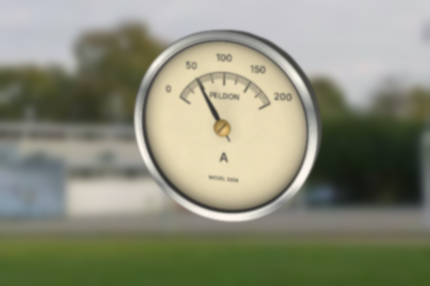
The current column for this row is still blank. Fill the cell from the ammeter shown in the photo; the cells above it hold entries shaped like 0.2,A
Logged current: 50,A
